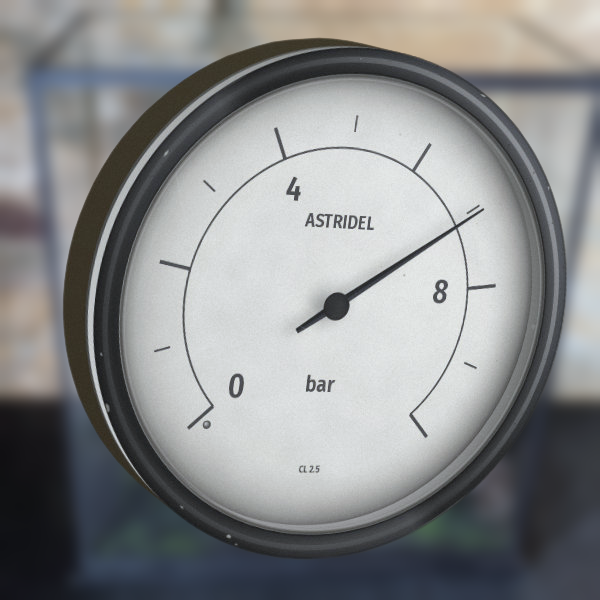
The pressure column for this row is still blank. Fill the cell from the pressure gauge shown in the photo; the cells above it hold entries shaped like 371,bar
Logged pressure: 7,bar
